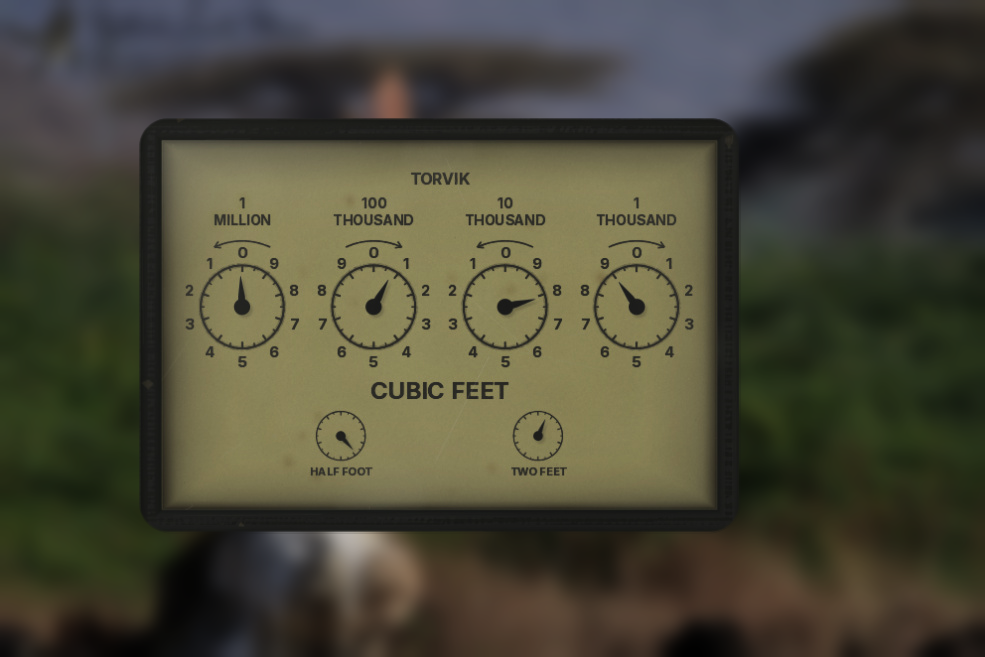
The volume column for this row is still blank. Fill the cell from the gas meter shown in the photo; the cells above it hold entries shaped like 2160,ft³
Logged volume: 7900,ft³
